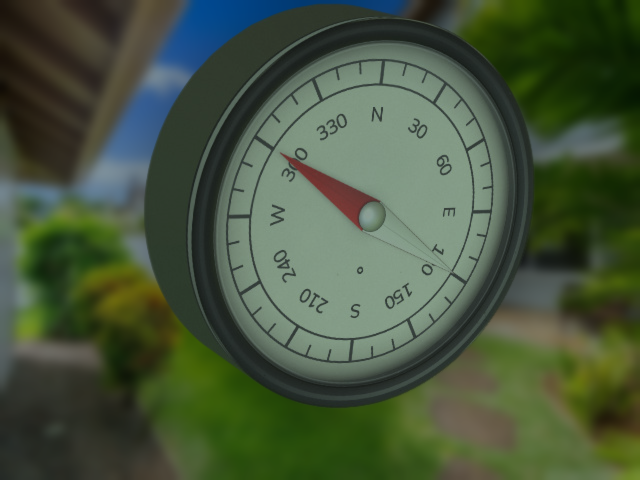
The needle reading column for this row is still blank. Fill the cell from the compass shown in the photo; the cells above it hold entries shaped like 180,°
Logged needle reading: 300,°
